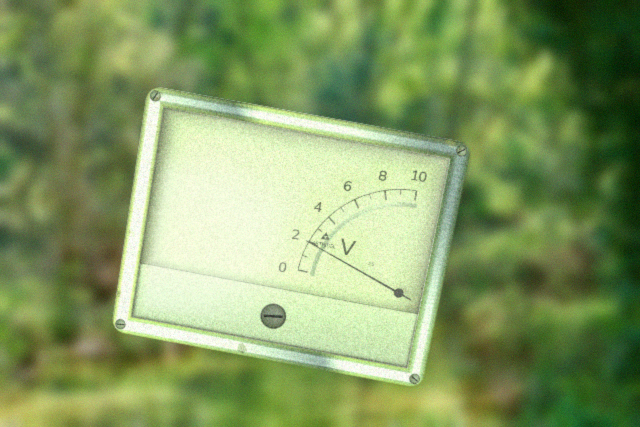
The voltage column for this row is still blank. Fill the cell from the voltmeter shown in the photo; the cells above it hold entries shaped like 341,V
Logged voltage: 2,V
